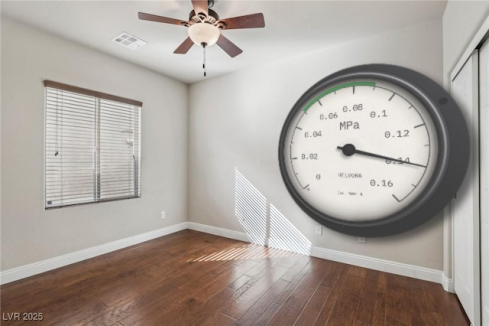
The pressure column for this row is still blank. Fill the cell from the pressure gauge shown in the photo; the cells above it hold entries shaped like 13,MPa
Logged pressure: 0.14,MPa
